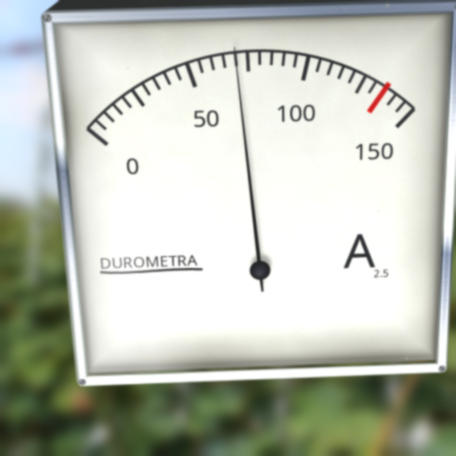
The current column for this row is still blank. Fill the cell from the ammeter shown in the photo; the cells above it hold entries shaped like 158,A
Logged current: 70,A
